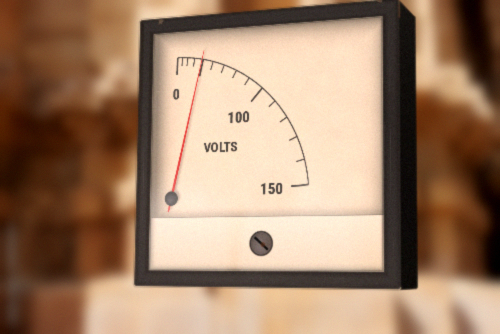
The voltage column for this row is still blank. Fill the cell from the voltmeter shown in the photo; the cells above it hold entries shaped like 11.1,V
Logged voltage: 50,V
